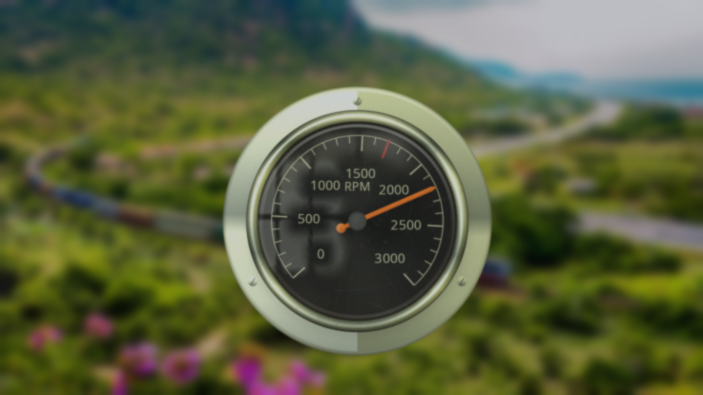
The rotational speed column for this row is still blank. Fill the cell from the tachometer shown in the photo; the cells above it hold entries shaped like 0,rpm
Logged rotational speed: 2200,rpm
